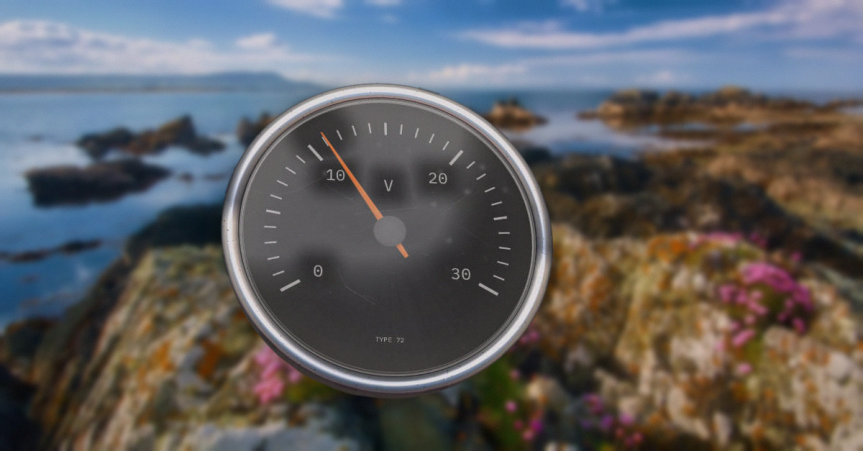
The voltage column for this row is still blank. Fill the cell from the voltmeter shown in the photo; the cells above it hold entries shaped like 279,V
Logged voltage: 11,V
